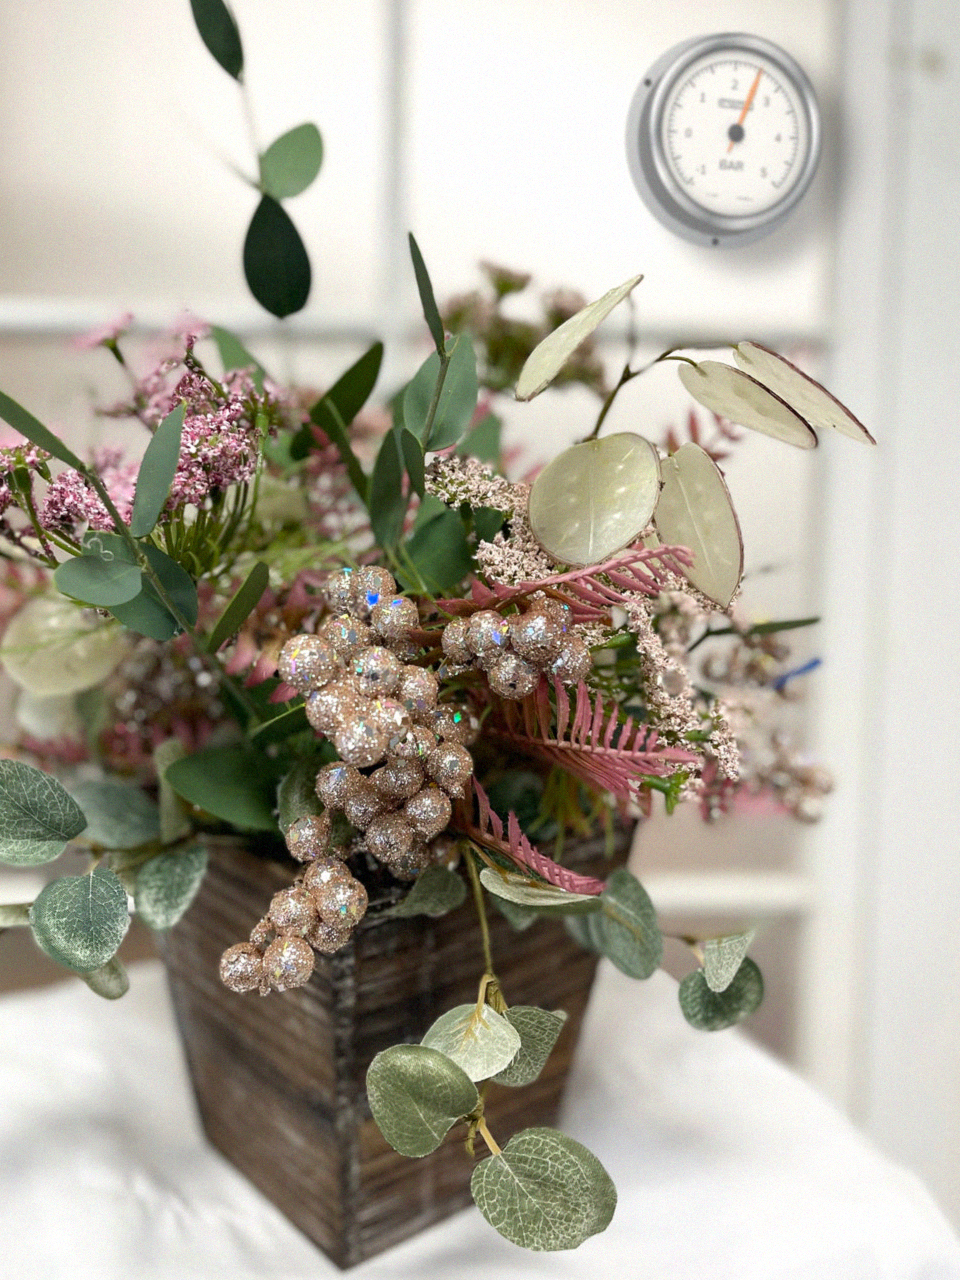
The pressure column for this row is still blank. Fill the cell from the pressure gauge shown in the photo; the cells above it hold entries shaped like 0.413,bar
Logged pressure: 2.5,bar
